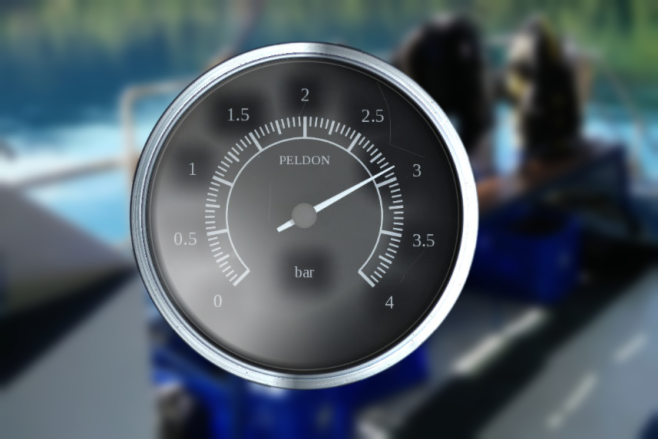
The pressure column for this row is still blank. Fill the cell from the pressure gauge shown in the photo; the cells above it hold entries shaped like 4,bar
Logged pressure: 2.9,bar
